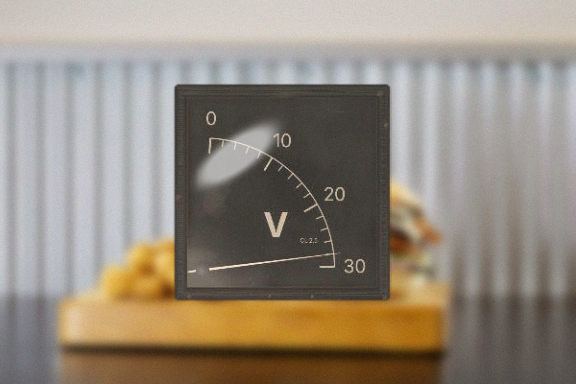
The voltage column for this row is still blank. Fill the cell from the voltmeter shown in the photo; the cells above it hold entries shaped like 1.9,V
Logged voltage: 28,V
